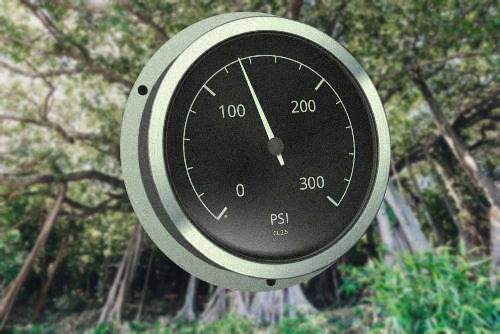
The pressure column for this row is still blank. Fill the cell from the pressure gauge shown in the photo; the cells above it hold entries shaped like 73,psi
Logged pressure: 130,psi
